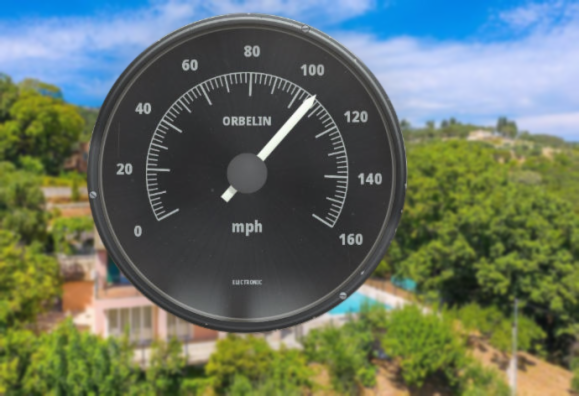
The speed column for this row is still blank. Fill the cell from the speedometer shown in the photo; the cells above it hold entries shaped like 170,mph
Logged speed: 106,mph
